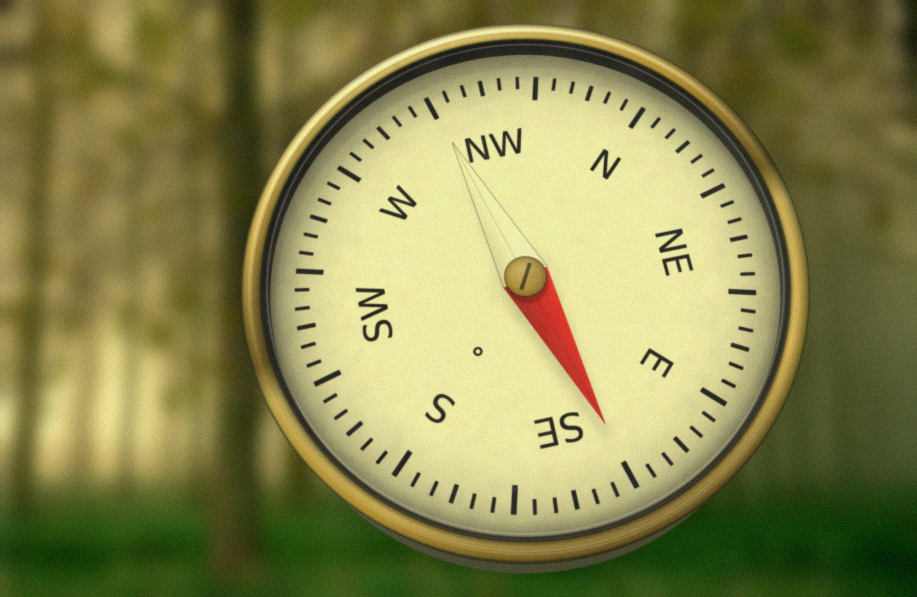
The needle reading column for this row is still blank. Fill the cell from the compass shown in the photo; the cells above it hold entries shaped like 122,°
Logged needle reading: 120,°
